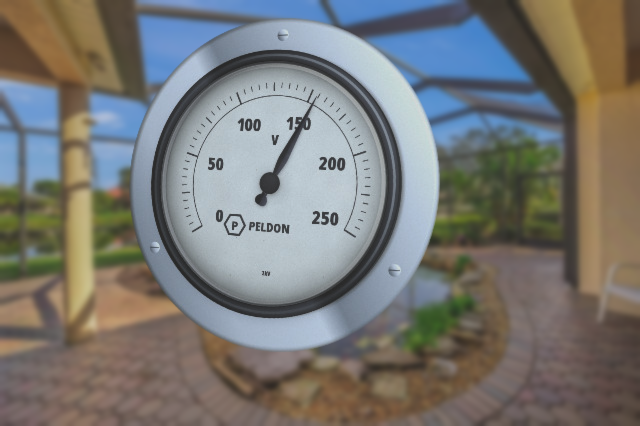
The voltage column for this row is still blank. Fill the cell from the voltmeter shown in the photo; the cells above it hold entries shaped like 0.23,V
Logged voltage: 155,V
